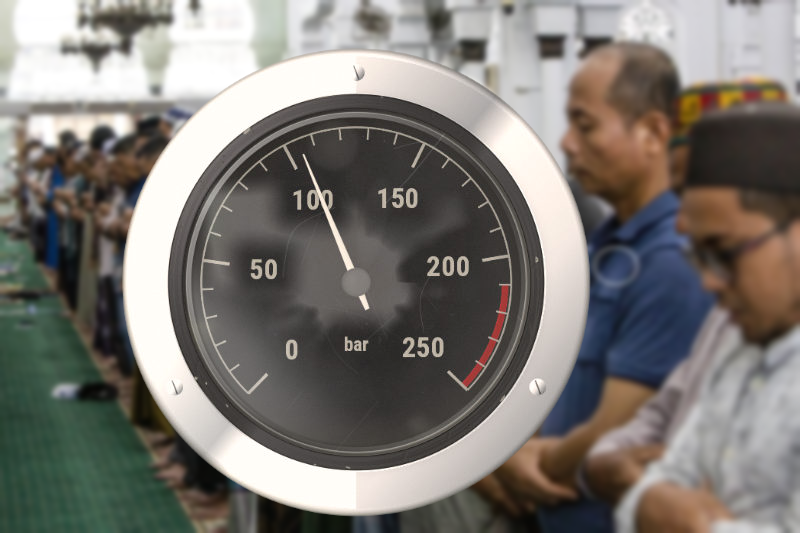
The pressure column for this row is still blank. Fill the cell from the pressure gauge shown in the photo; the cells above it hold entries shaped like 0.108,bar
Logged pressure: 105,bar
